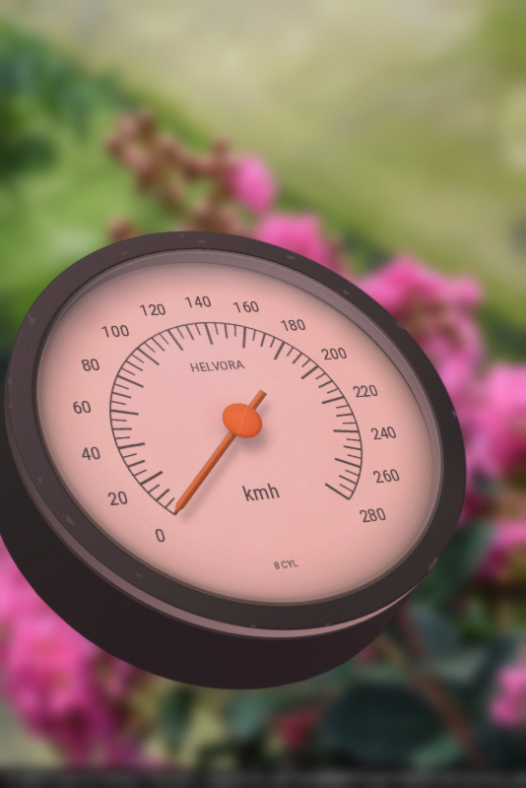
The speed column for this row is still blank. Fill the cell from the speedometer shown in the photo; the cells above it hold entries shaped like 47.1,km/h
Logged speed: 0,km/h
